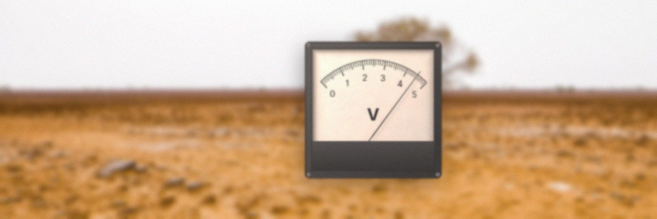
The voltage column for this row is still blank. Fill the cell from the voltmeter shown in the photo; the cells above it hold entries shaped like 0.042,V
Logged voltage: 4.5,V
